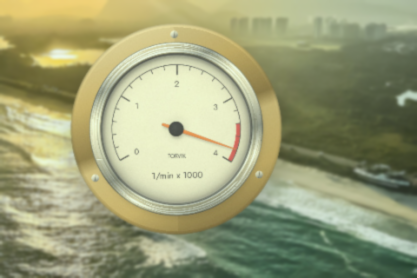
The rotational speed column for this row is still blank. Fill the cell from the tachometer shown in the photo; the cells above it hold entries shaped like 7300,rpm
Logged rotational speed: 3800,rpm
